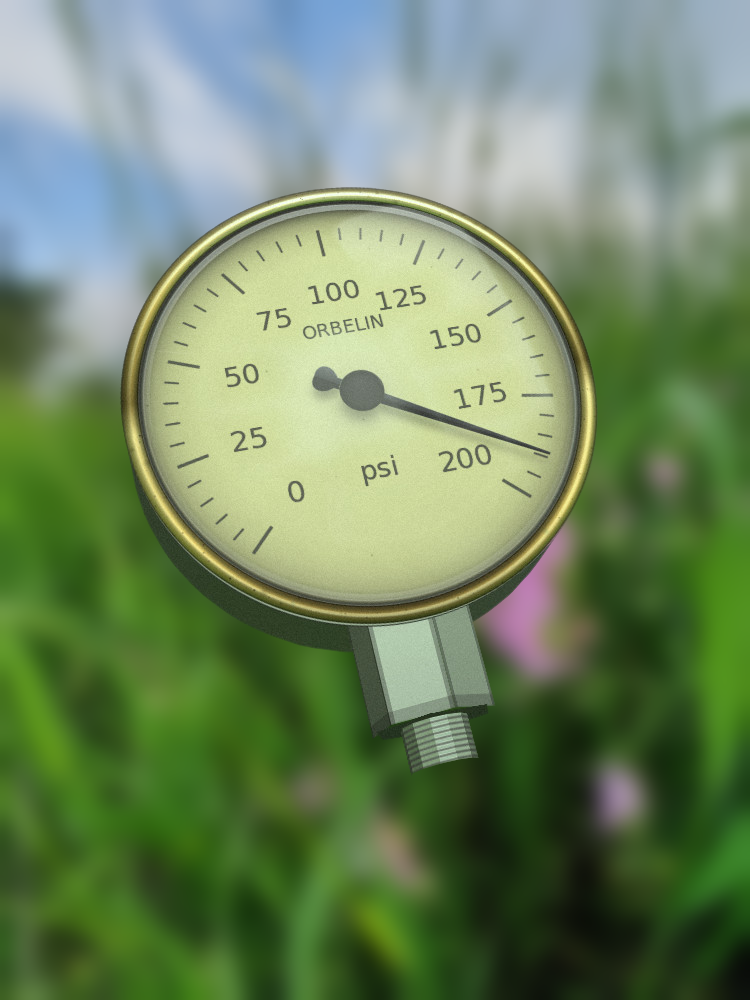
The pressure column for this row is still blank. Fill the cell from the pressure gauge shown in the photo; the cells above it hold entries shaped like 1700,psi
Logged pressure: 190,psi
